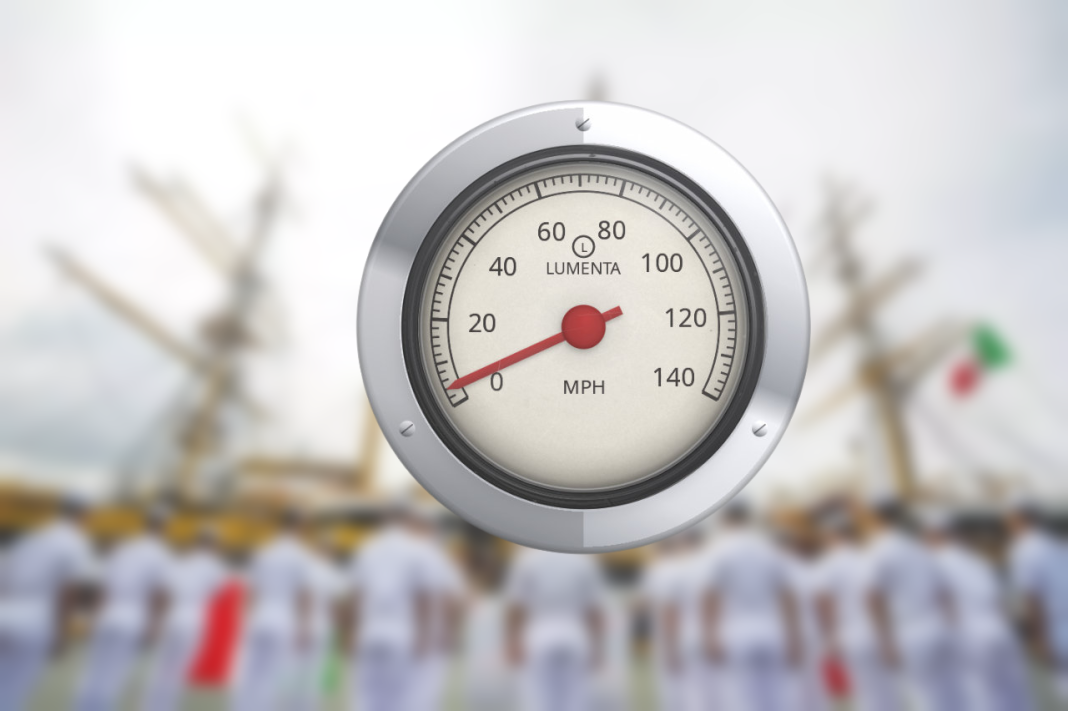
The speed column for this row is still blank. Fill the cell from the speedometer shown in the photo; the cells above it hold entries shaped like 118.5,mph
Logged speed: 4,mph
